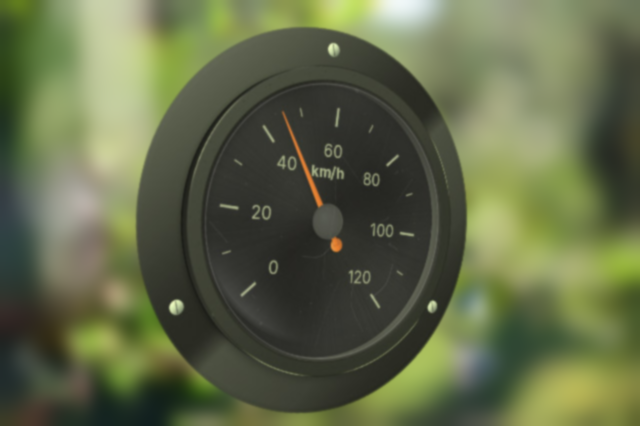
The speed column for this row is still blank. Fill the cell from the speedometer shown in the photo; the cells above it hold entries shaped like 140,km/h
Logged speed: 45,km/h
